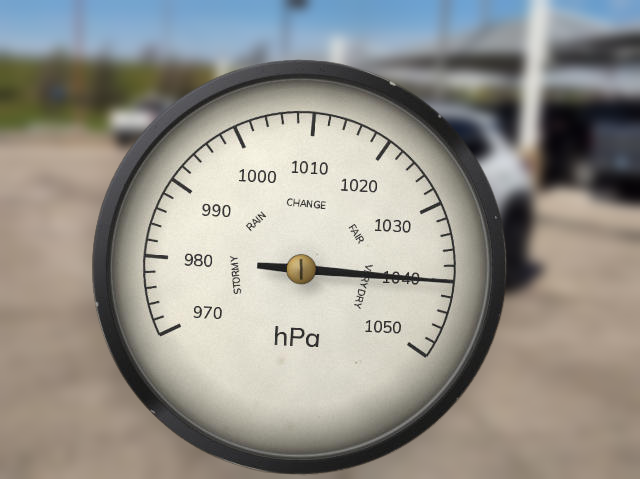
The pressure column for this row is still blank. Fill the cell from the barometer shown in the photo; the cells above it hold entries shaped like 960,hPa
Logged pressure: 1040,hPa
